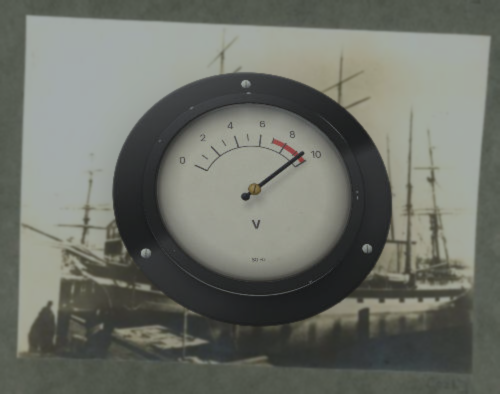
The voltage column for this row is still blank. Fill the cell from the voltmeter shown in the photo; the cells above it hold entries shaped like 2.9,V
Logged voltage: 9.5,V
